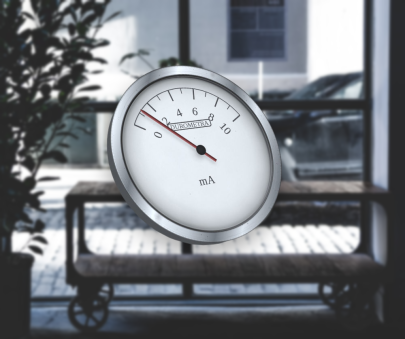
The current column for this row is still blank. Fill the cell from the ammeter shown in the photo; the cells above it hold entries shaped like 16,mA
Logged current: 1,mA
